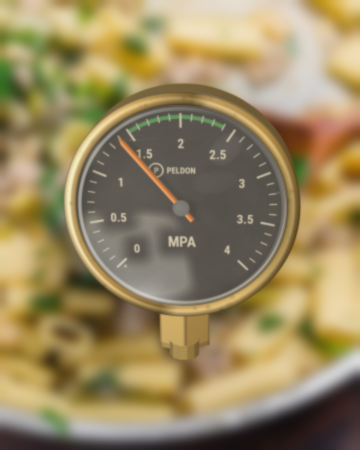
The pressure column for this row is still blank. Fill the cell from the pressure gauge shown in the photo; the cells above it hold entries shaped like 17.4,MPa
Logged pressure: 1.4,MPa
